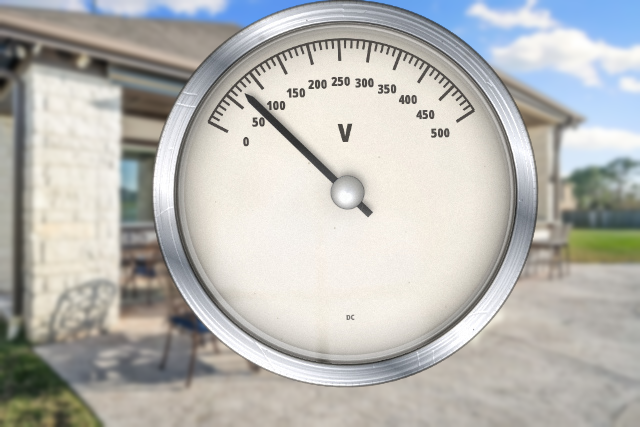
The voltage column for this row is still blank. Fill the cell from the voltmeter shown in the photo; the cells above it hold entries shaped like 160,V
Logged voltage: 70,V
